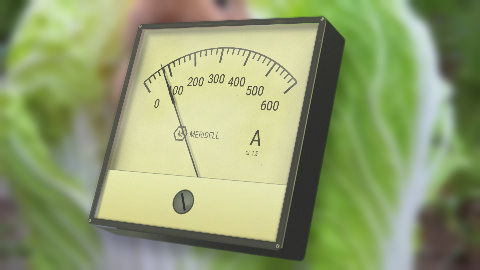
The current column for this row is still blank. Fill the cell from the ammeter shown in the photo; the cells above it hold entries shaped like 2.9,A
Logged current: 80,A
